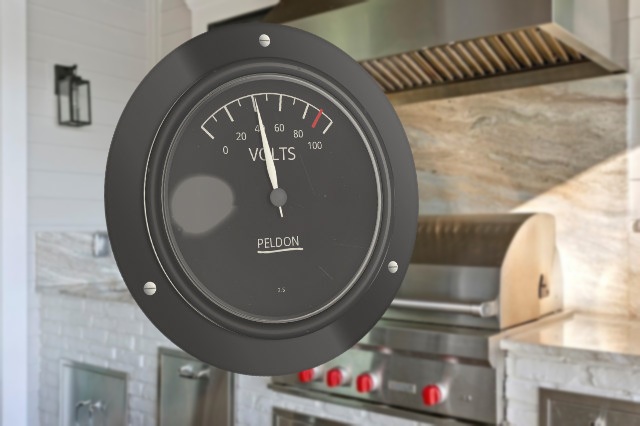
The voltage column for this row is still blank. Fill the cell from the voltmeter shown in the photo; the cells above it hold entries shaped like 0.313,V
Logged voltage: 40,V
